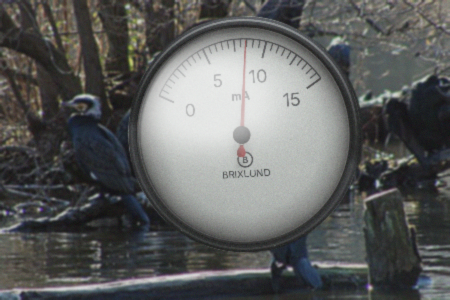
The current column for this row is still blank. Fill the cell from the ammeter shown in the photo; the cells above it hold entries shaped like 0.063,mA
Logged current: 8.5,mA
